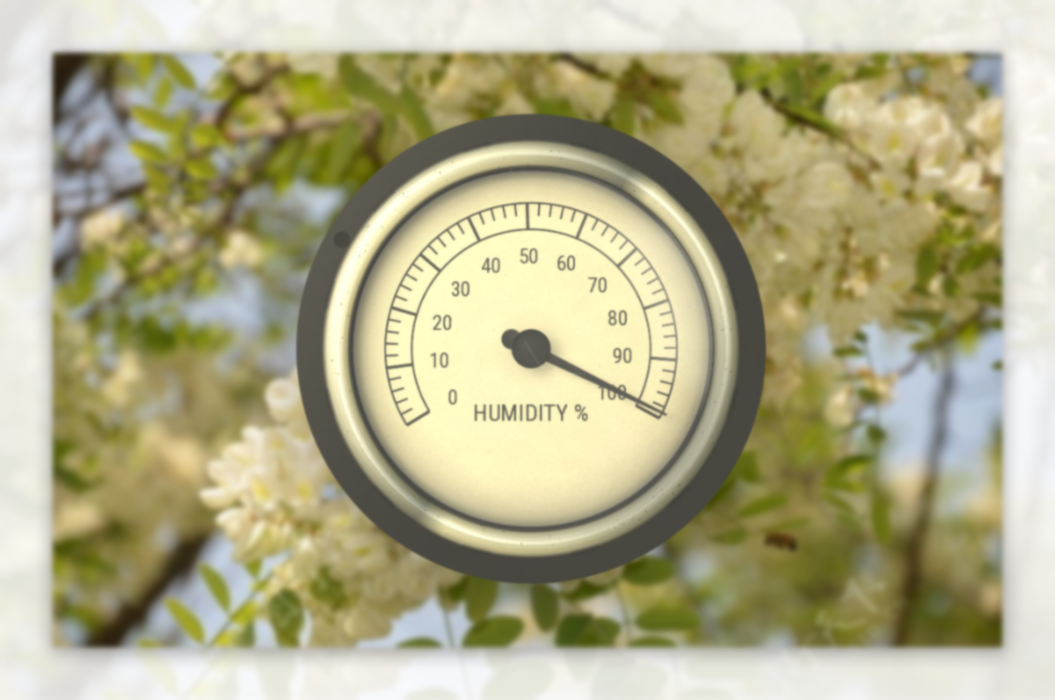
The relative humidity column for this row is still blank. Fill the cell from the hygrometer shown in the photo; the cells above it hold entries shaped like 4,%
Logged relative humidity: 99,%
